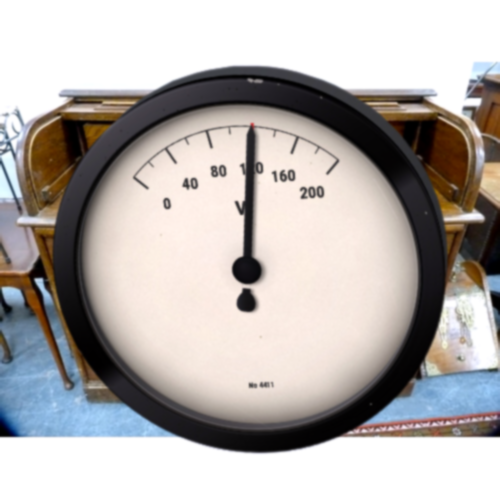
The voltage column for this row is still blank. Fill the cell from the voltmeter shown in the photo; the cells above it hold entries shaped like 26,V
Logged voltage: 120,V
